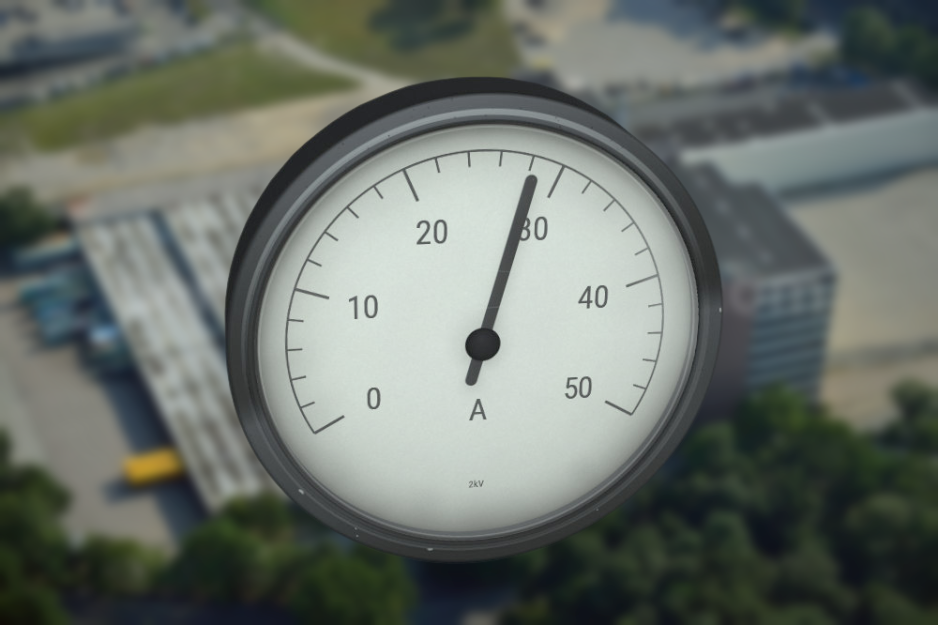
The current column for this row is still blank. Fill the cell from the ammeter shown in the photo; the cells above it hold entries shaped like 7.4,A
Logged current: 28,A
